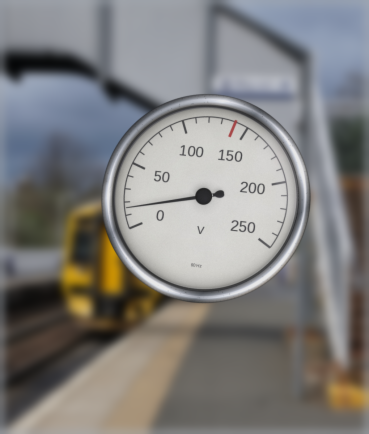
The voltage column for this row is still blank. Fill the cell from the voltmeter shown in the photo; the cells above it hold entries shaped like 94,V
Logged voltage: 15,V
